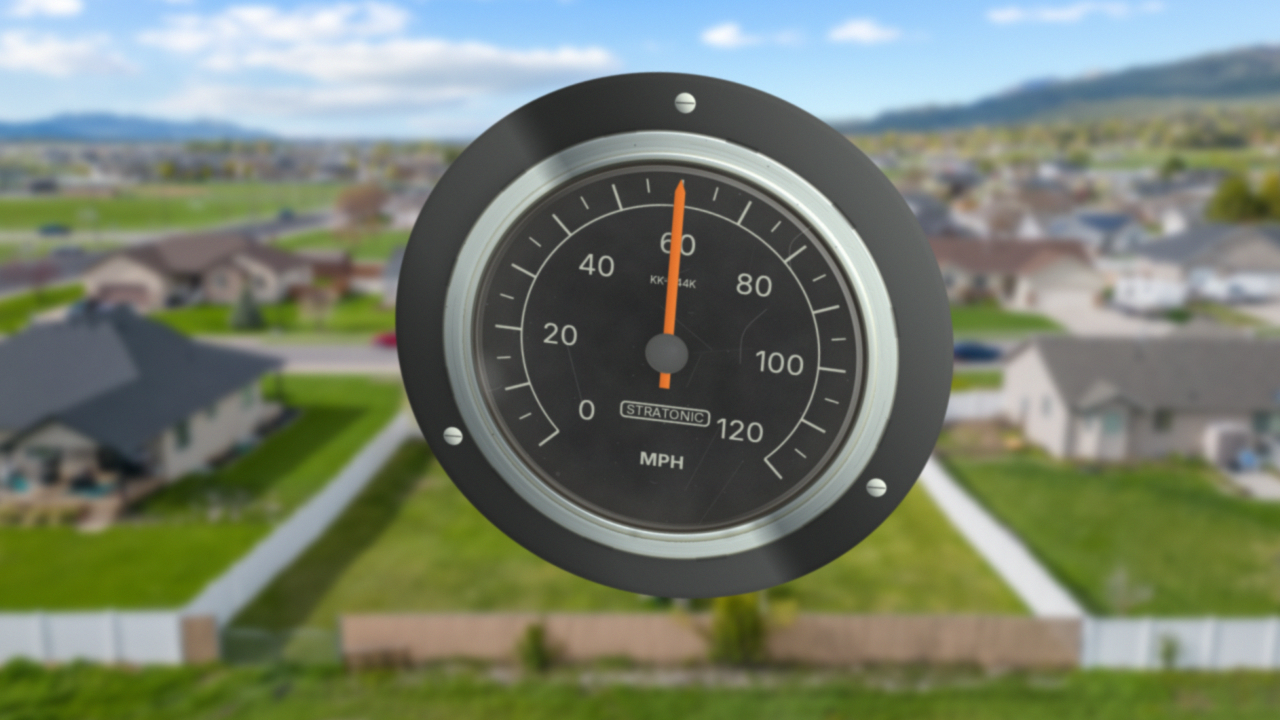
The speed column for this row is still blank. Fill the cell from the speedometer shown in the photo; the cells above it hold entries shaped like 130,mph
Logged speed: 60,mph
